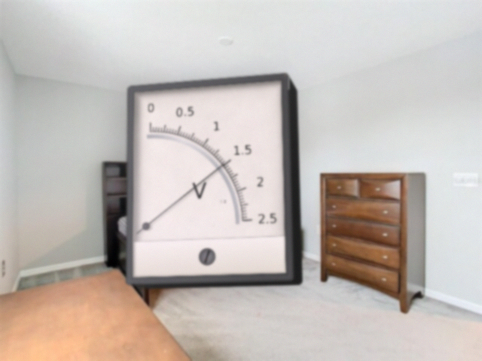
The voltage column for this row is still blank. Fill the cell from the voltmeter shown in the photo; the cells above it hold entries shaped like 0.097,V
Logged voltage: 1.5,V
